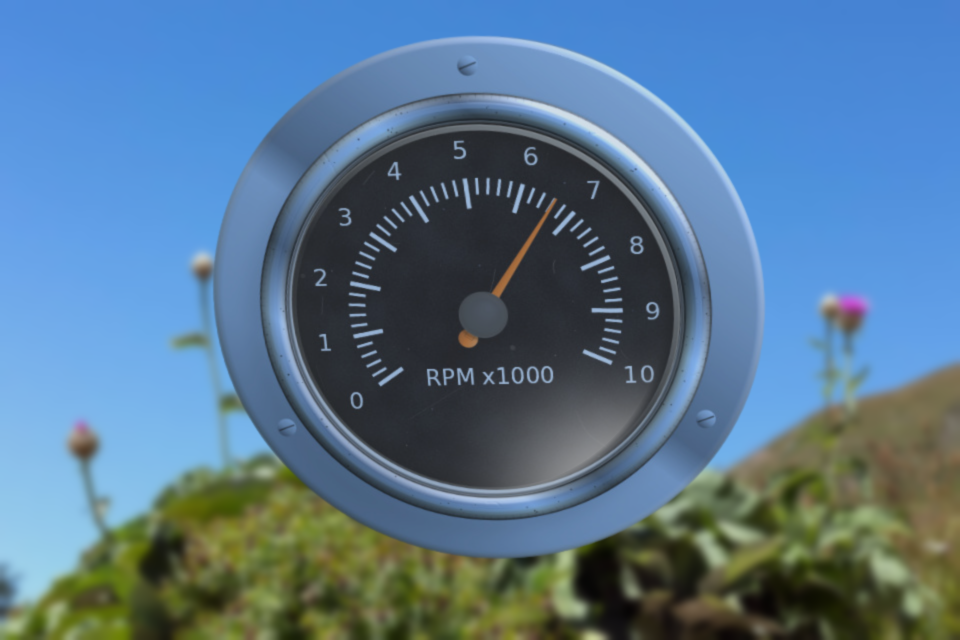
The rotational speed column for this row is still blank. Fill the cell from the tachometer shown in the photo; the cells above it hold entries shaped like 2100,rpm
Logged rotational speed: 6600,rpm
